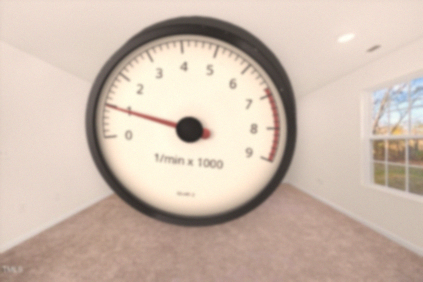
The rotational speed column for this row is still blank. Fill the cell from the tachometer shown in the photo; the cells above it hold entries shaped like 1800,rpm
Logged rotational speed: 1000,rpm
